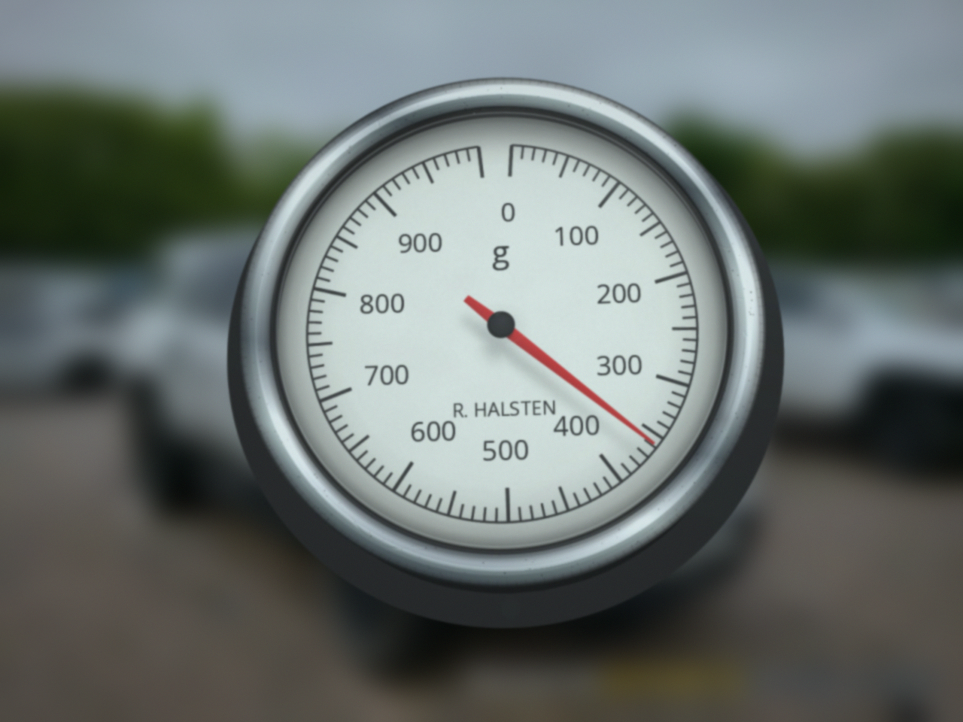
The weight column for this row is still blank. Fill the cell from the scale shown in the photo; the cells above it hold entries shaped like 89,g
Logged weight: 360,g
